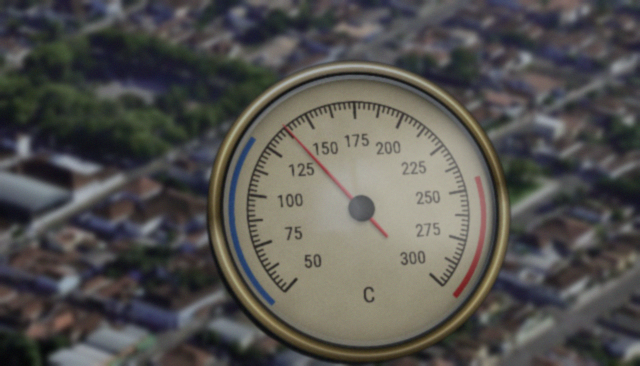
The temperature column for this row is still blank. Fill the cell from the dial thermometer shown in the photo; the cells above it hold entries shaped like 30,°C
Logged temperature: 137.5,°C
